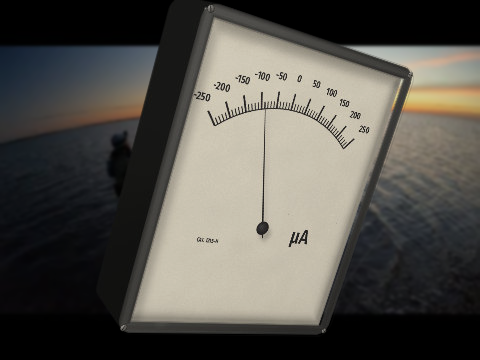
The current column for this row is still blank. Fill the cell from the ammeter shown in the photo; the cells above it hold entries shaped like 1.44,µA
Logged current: -100,µA
